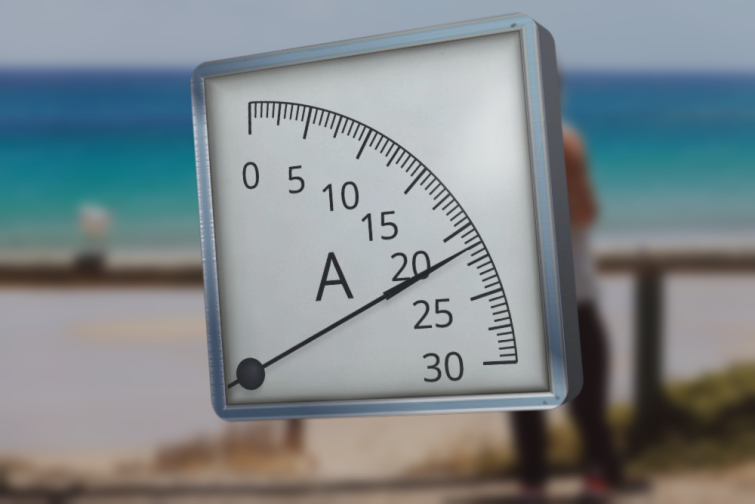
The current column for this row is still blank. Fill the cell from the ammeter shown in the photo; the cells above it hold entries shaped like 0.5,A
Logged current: 21.5,A
